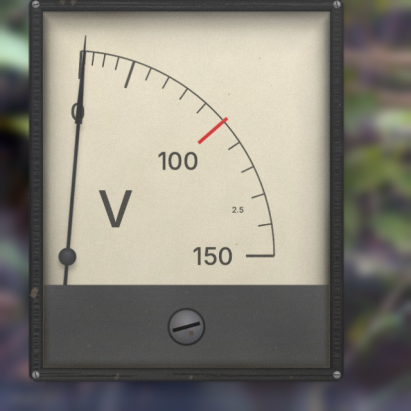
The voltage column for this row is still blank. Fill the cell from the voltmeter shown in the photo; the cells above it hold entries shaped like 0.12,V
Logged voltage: 10,V
